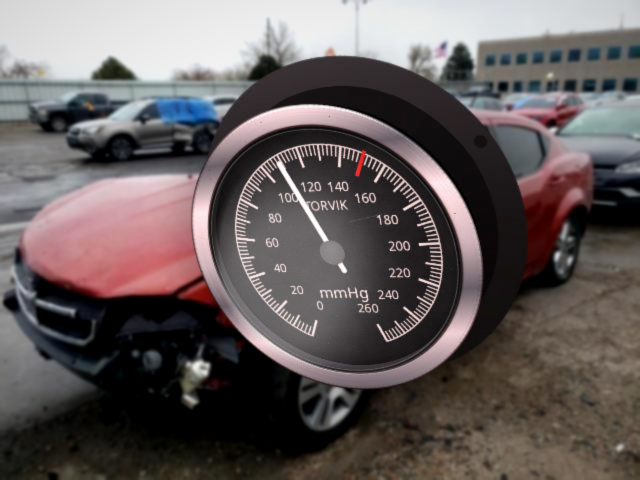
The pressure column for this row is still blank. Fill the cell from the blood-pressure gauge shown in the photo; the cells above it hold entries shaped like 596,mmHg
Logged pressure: 110,mmHg
